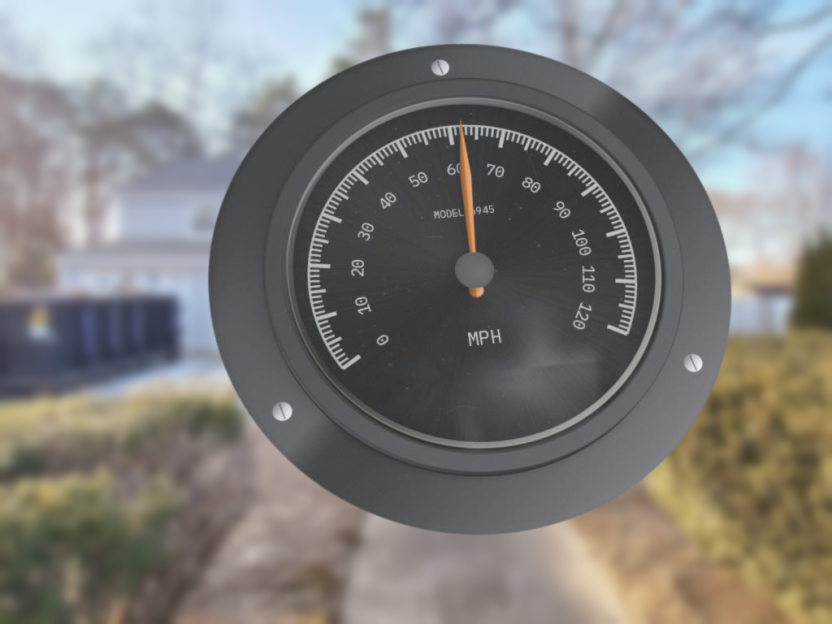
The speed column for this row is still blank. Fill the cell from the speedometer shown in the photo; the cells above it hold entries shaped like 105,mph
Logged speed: 62,mph
